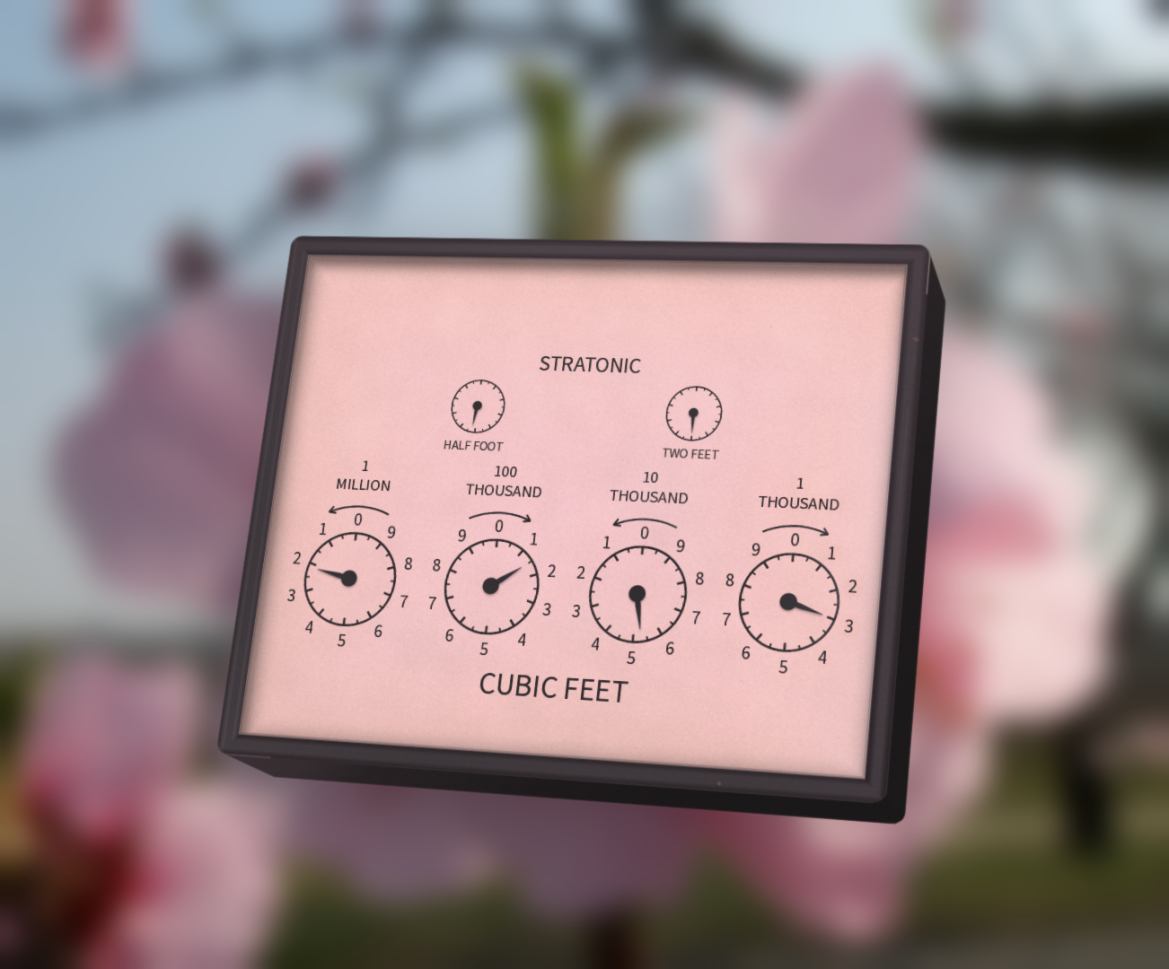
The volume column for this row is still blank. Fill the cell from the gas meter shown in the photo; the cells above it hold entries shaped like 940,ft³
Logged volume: 215300,ft³
